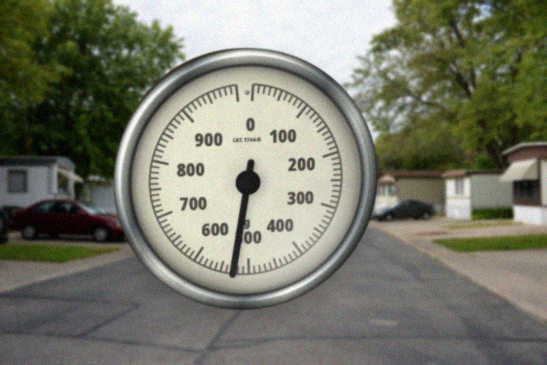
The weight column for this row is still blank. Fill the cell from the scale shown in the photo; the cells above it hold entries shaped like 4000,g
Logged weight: 530,g
